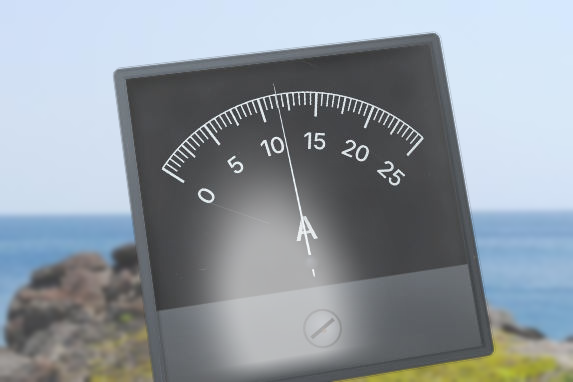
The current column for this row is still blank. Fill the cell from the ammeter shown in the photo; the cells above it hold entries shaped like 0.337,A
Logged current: 11.5,A
